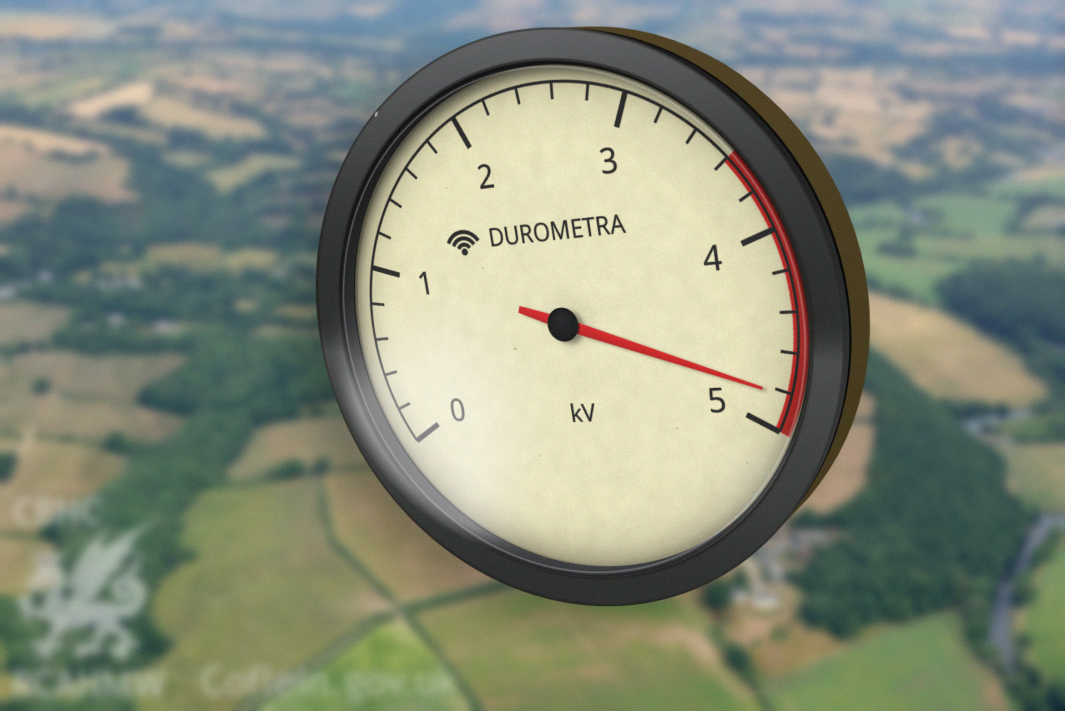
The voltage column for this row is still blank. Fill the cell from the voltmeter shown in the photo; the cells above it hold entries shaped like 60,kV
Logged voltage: 4.8,kV
